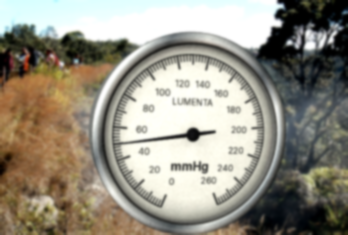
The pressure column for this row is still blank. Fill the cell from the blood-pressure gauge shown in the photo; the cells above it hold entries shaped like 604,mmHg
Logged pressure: 50,mmHg
